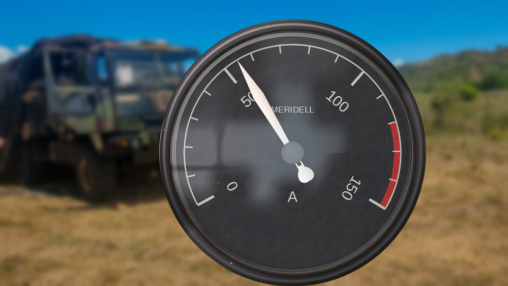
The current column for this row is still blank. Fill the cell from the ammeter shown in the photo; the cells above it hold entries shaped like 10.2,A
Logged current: 55,A
